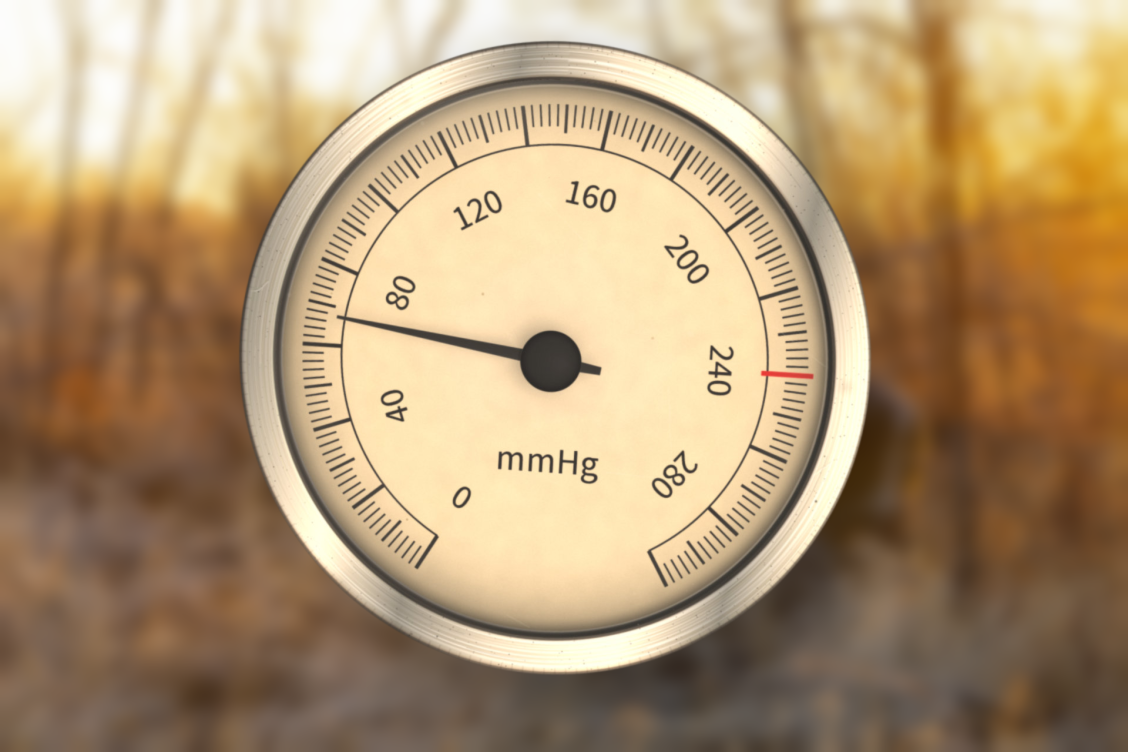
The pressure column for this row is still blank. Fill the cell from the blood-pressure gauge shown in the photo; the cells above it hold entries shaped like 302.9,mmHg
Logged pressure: 68,mmHg
